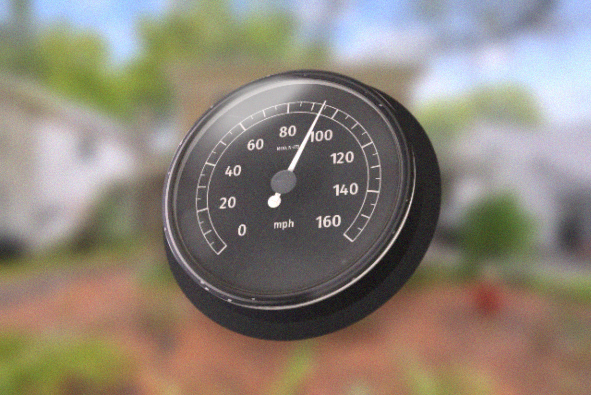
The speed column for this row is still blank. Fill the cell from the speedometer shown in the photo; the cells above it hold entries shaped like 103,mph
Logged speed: 95,mph
